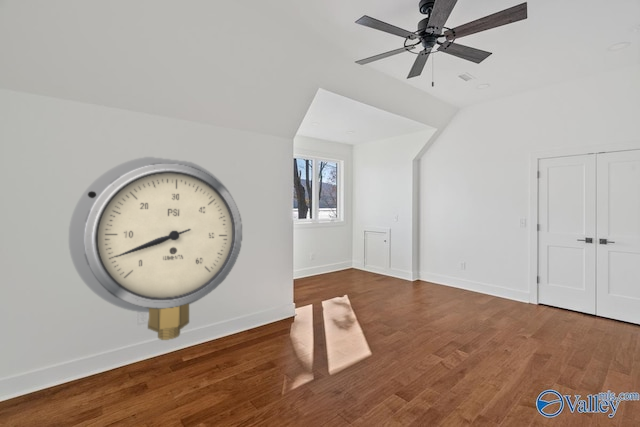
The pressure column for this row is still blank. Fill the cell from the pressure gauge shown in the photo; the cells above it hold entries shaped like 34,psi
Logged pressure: 5,psi
